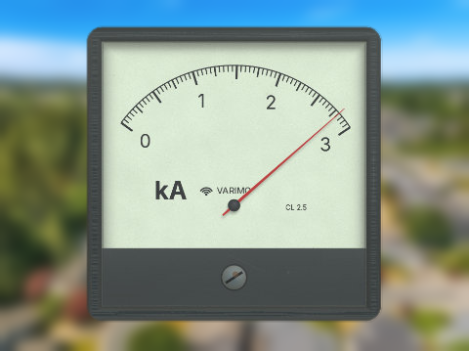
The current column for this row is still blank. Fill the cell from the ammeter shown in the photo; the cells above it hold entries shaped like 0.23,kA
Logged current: 2.8,kA
